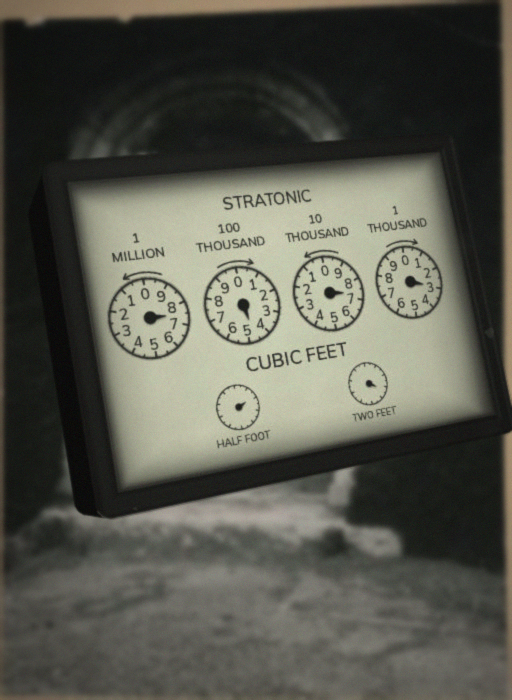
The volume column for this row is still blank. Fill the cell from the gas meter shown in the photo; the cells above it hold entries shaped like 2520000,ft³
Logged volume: 747300,ft³
